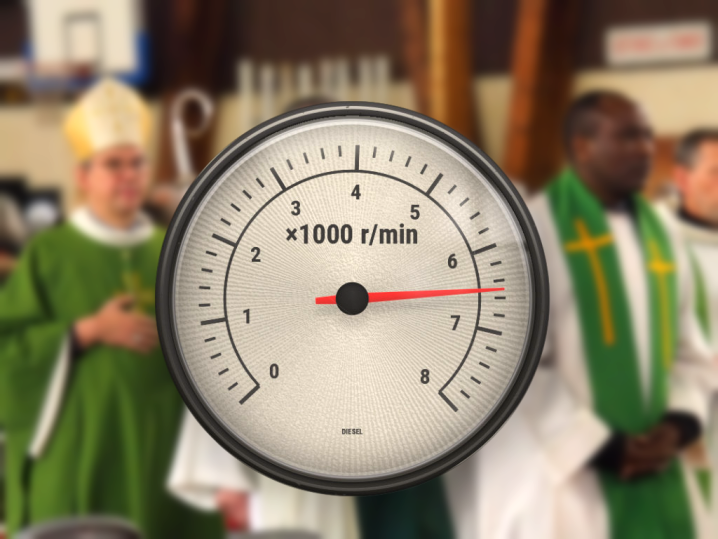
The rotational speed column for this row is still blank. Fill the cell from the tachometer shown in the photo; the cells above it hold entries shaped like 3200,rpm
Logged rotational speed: 6500,rpm
